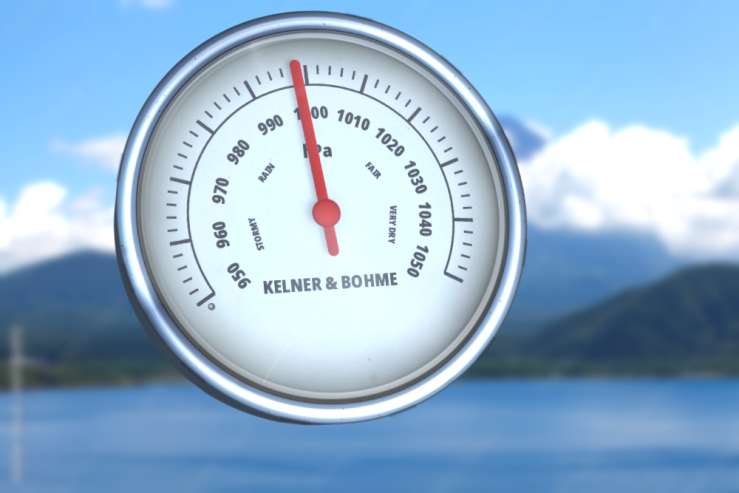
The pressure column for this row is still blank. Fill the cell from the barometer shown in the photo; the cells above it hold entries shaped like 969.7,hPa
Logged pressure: 998,hPa
